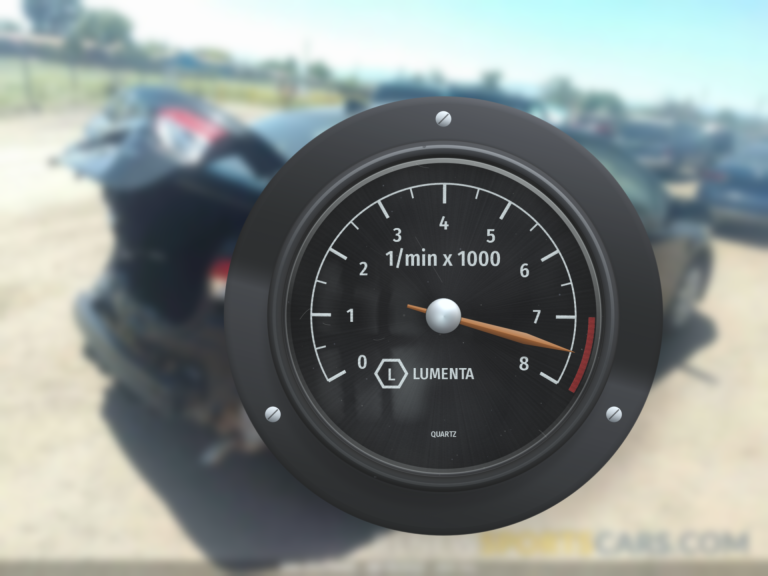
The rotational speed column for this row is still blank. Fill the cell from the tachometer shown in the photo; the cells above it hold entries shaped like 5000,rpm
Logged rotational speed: 7500,rpm
